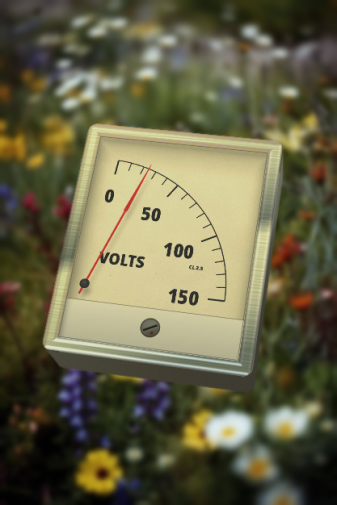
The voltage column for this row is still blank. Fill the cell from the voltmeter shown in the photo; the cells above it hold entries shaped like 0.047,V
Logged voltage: 25,V
